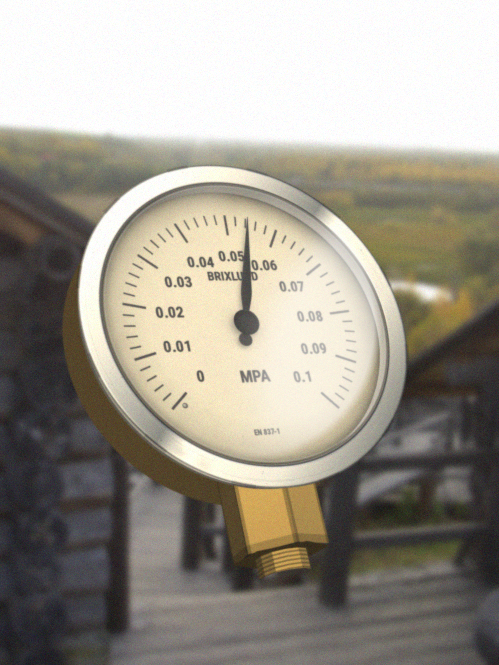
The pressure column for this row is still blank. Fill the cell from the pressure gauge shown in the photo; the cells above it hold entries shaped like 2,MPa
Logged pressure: 0.054,MPa
